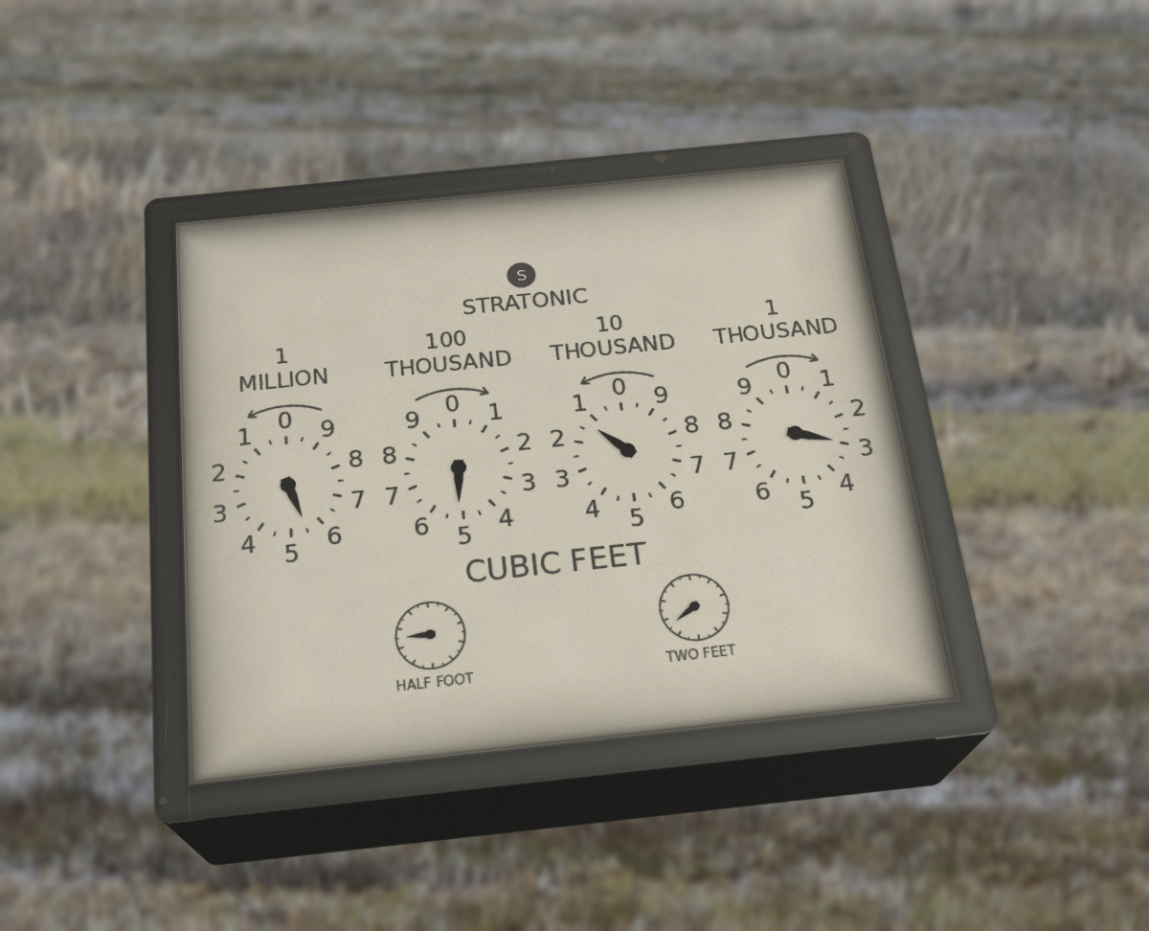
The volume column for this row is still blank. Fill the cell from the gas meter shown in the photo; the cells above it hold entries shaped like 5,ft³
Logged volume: 551300,ft³
